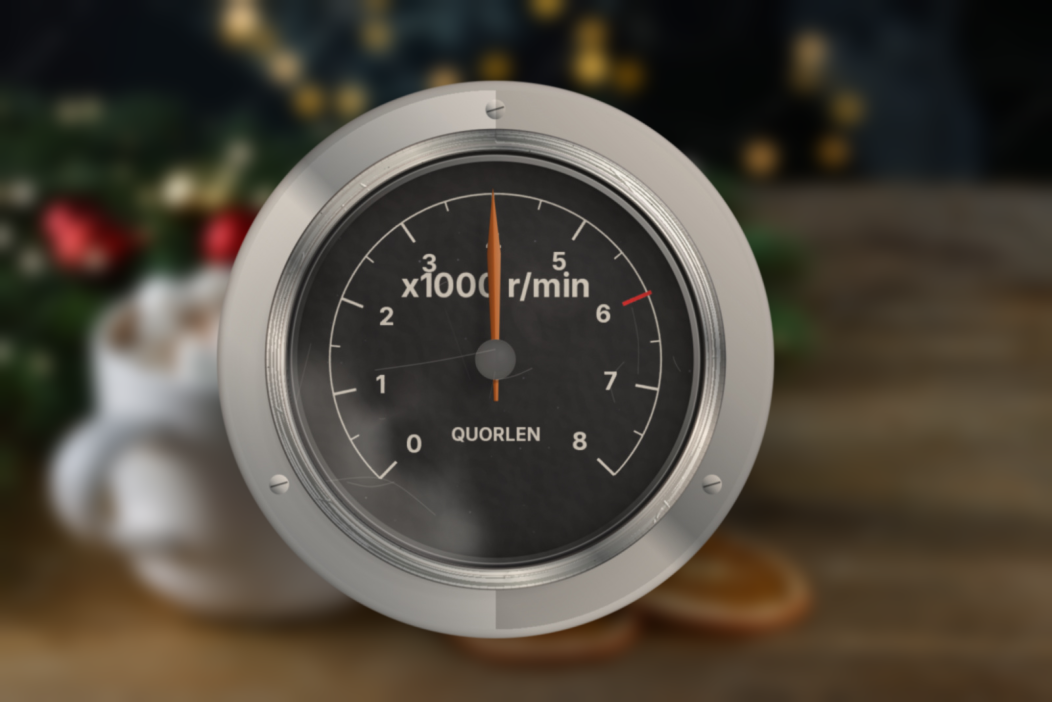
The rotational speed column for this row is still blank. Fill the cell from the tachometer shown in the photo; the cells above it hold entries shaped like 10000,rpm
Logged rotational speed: 4000,rpm
